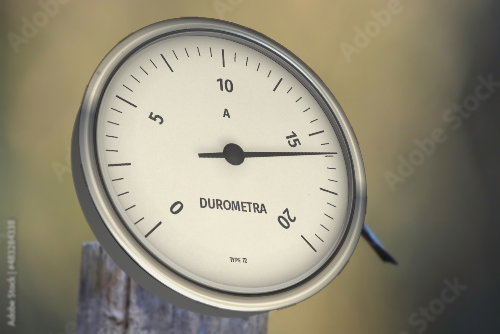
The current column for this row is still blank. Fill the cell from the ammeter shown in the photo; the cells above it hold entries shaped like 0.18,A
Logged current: 16,A
